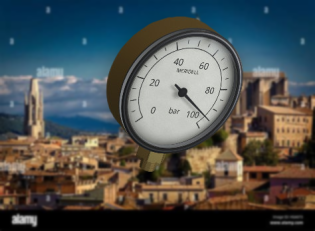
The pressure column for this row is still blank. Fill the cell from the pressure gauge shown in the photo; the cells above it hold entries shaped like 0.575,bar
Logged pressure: 95,bar
